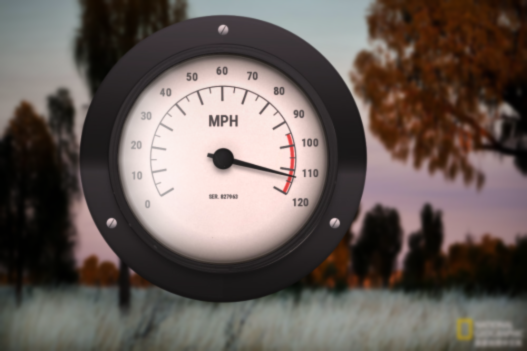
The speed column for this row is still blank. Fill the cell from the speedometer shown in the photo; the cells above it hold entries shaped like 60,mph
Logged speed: 112.5,mph
